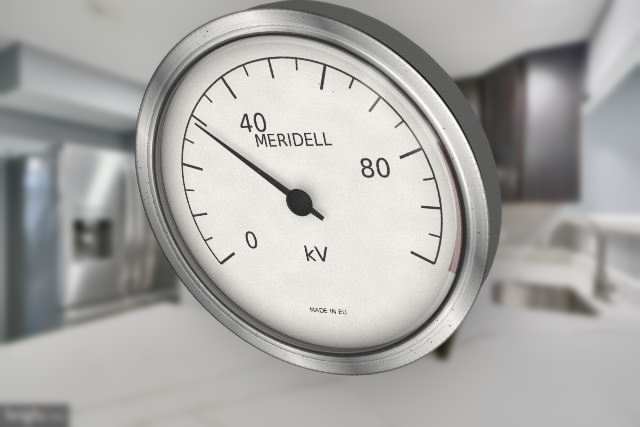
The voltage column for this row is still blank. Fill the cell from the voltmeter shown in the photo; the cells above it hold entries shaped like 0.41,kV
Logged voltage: 30,kV
